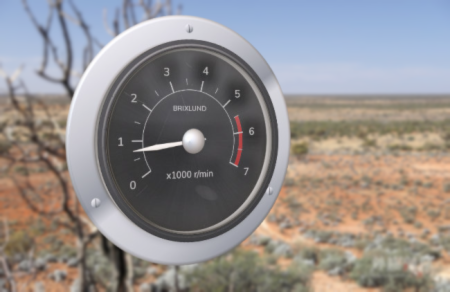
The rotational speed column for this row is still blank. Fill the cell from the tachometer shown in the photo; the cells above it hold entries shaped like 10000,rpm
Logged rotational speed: 750,rpm
